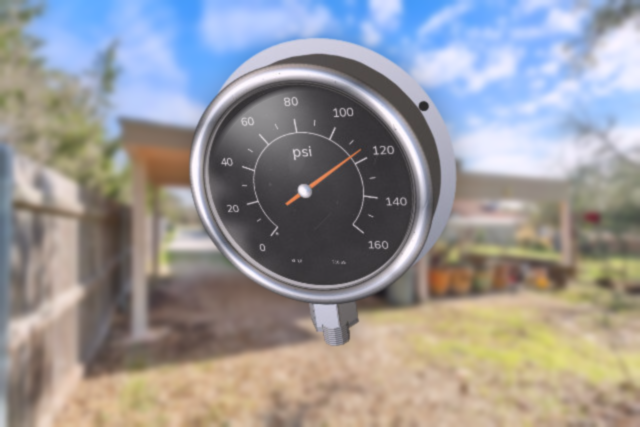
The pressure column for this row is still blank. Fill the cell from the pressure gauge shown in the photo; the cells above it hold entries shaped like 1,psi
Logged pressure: 115,psi
